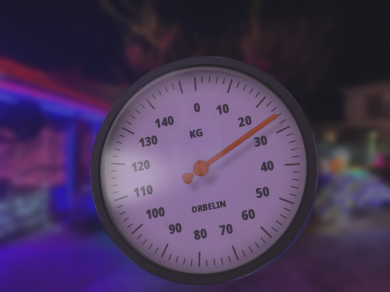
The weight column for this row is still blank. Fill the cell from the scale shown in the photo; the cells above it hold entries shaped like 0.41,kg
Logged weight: 26,kg
